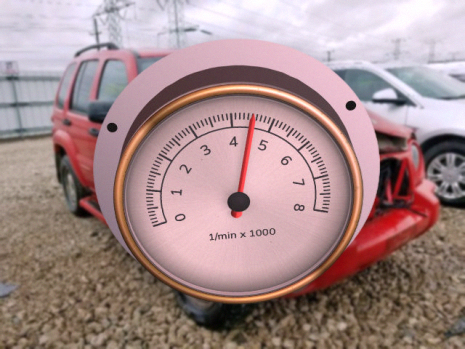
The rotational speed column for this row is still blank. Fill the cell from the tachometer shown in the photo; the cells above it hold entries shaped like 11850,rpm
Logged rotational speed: 4500,rpm
